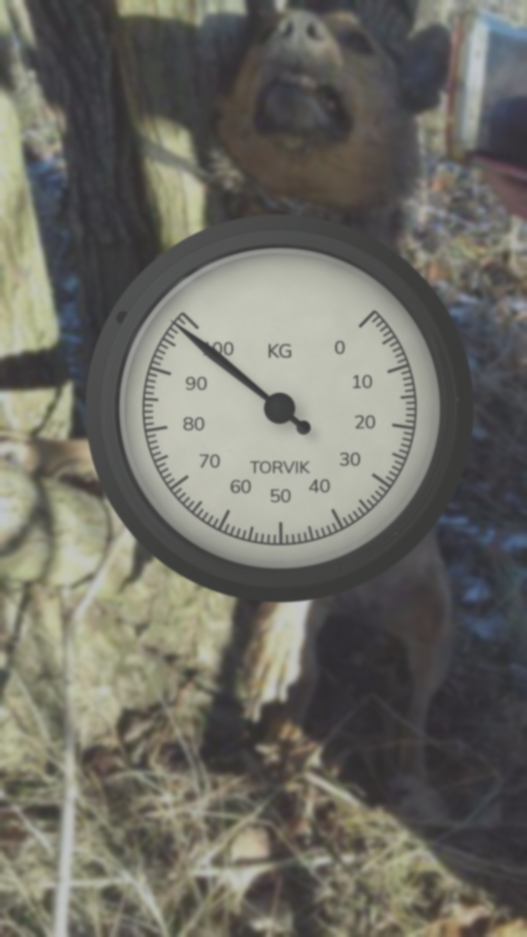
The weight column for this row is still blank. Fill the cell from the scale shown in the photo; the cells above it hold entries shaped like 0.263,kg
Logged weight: 98,kg
